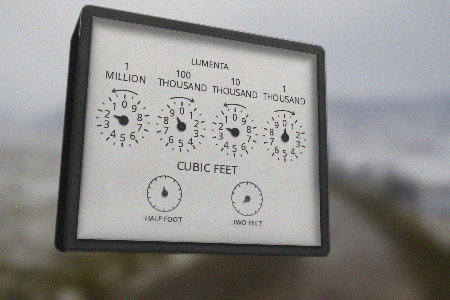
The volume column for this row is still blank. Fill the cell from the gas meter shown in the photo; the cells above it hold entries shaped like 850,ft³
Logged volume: 192000,ft³
